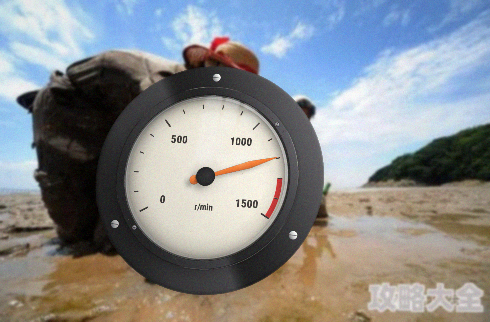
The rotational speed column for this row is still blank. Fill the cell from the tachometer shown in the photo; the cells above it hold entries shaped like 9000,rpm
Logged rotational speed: 1200,rpm
